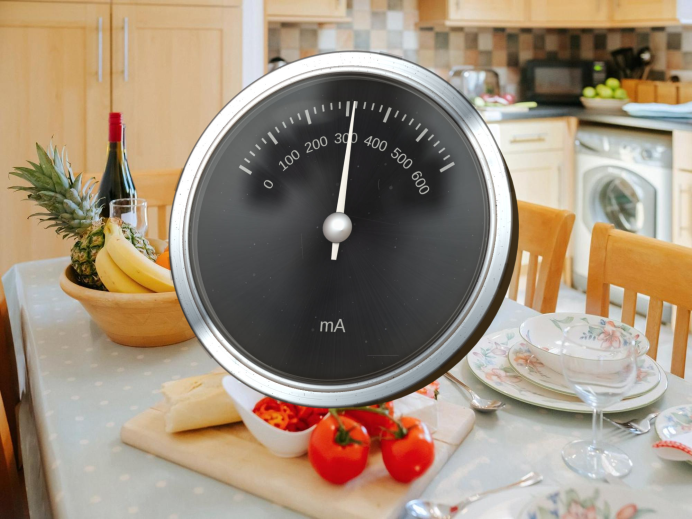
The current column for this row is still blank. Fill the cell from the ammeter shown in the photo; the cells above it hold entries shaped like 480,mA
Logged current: 320,mA
